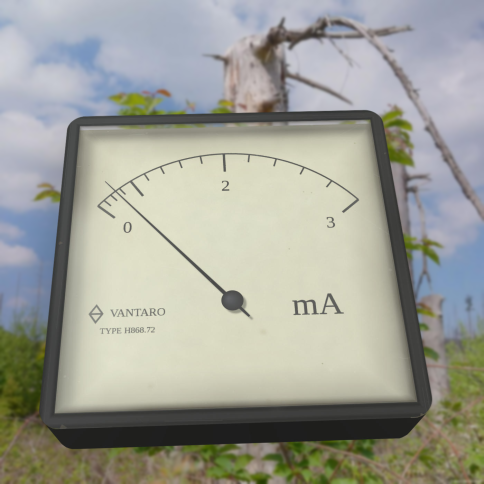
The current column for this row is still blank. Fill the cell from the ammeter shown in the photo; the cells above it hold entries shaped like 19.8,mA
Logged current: 0.7,mA
